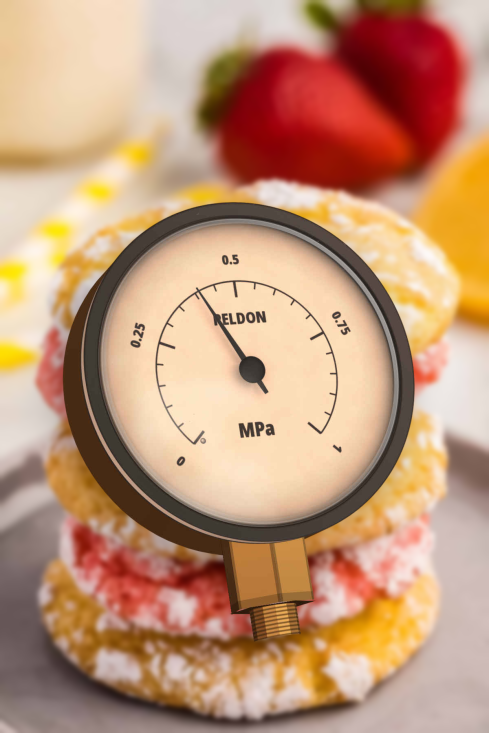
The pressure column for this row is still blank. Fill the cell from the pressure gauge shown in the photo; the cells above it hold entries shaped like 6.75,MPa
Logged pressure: 0.4,MPa
